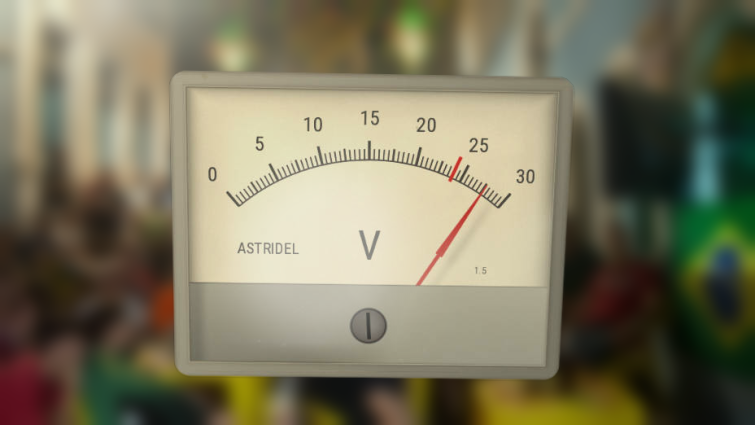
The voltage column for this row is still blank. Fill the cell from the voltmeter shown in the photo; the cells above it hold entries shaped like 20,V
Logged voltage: 27.5,V
